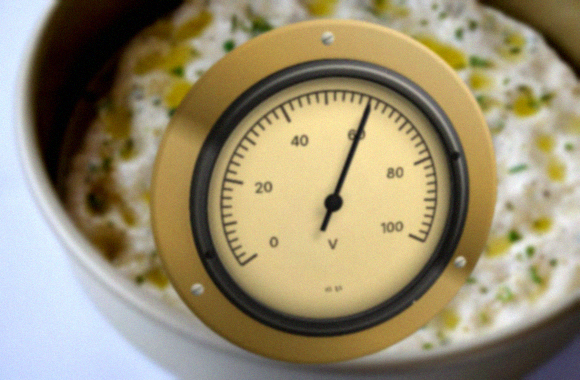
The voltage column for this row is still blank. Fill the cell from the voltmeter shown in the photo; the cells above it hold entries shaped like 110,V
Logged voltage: 60,V
